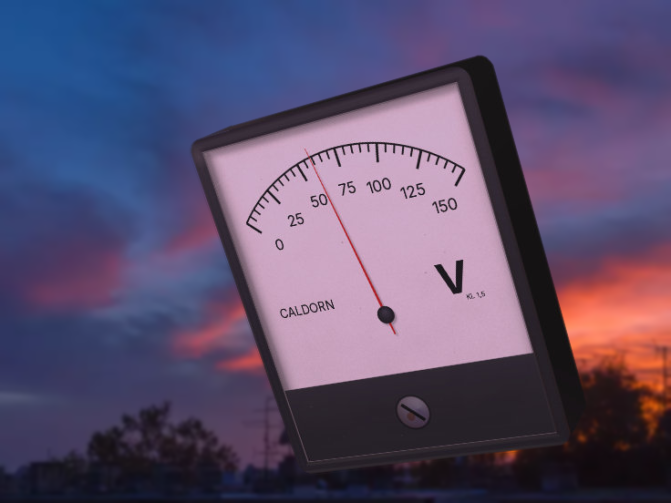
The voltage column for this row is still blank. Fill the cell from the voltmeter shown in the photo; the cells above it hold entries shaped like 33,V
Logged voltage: 60,V
